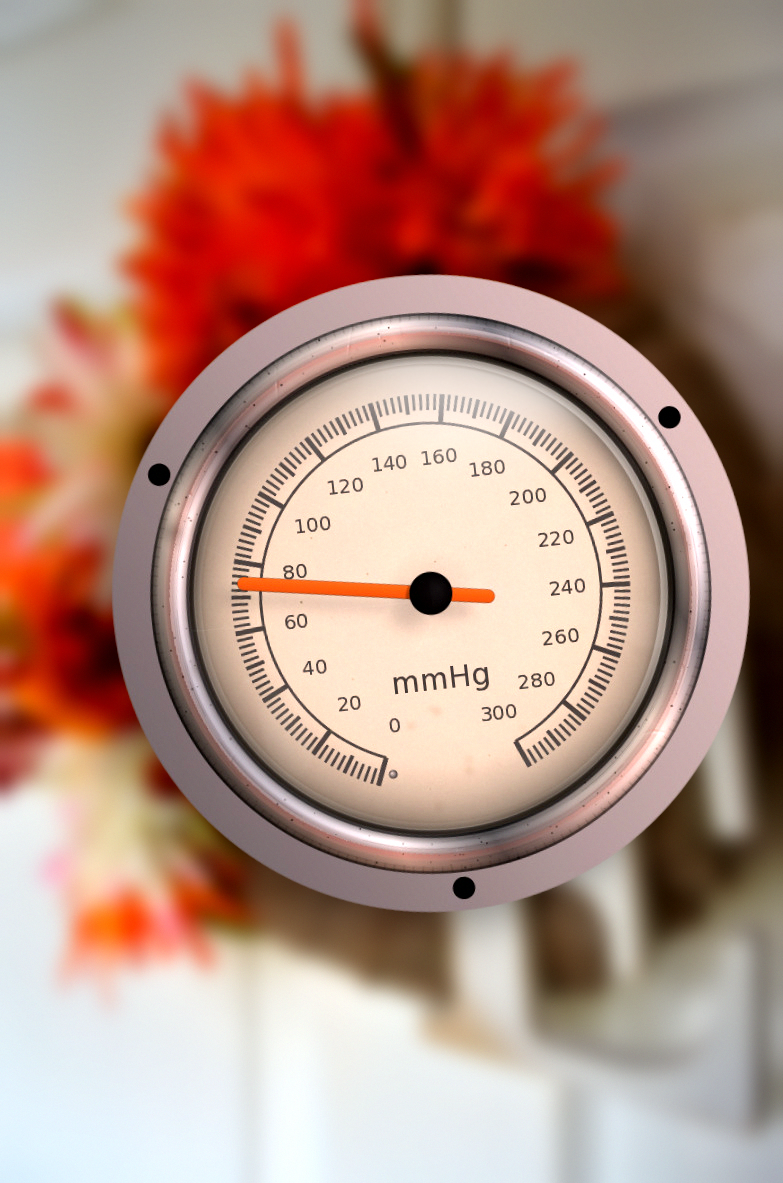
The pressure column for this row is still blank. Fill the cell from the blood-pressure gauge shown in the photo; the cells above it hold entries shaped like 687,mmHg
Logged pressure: 74,mmHg
